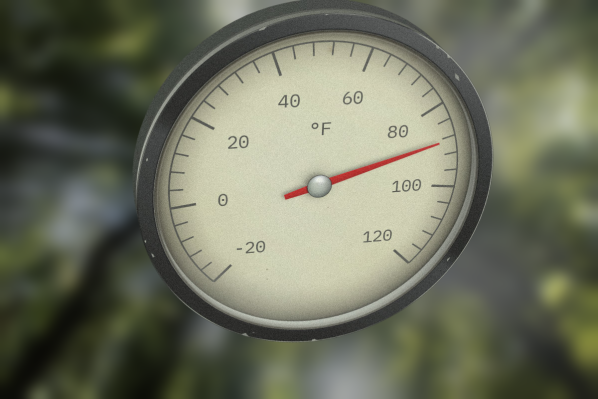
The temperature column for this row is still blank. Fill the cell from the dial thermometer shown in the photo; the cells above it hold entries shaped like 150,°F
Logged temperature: 88,°F
